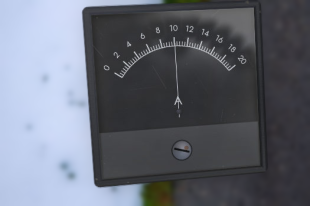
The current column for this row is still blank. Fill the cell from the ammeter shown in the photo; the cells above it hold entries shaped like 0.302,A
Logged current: 10,A
